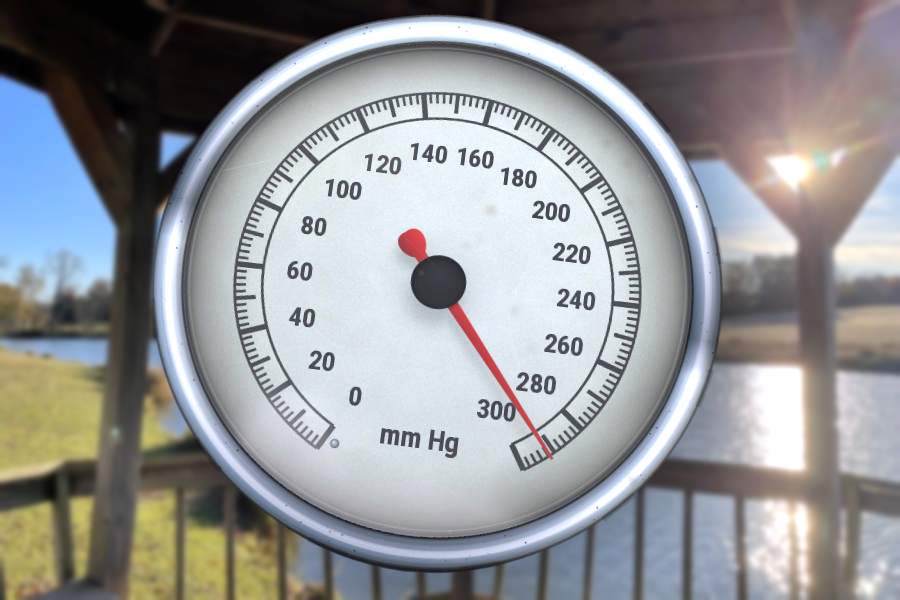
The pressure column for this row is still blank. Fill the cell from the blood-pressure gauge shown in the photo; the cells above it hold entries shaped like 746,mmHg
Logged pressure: 292,mmHg
